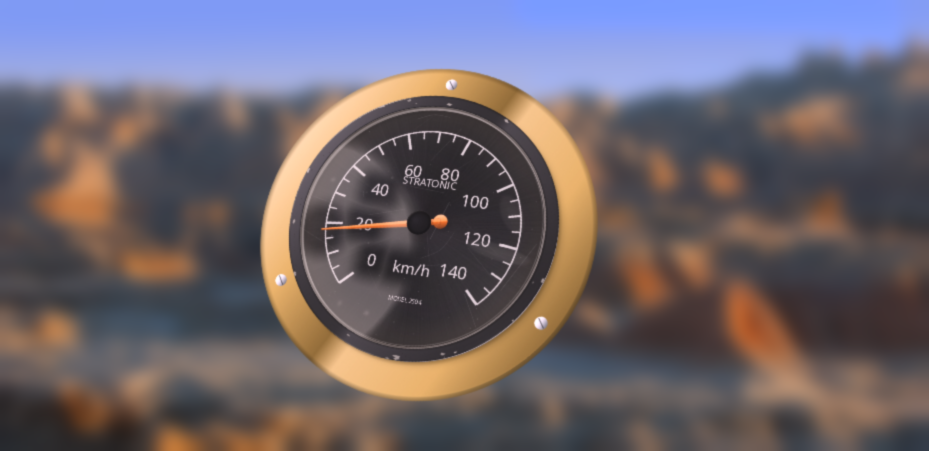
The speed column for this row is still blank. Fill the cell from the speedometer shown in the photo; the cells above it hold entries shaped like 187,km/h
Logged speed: 17.5,km/h
